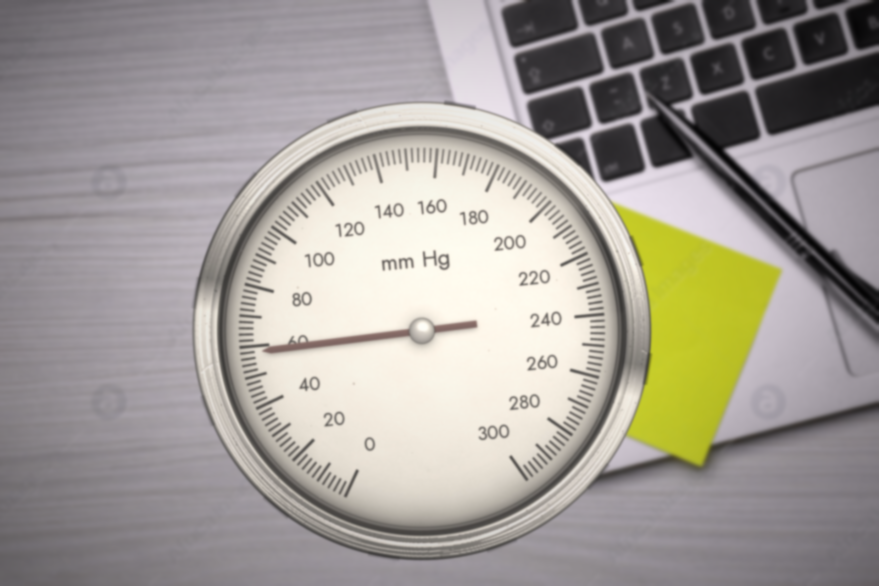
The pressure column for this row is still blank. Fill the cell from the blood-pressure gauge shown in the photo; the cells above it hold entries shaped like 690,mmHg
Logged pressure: 58,mmHg
